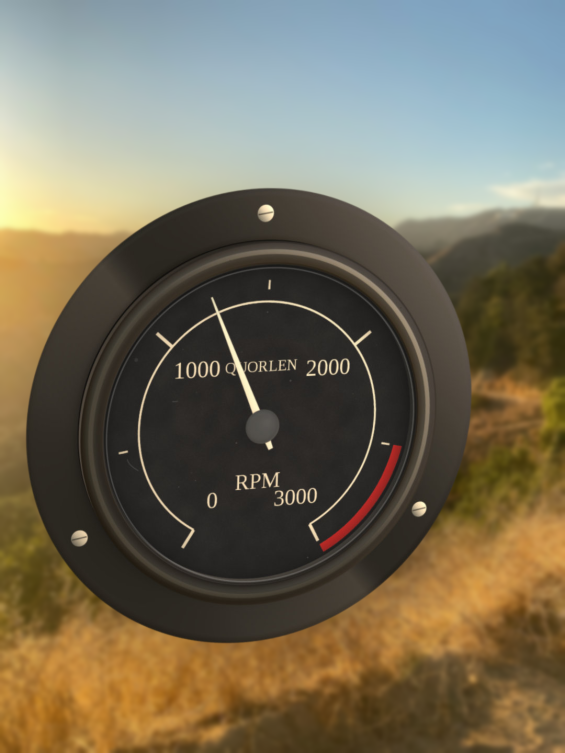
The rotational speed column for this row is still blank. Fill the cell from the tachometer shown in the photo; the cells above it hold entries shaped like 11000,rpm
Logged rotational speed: 1250,rpm
